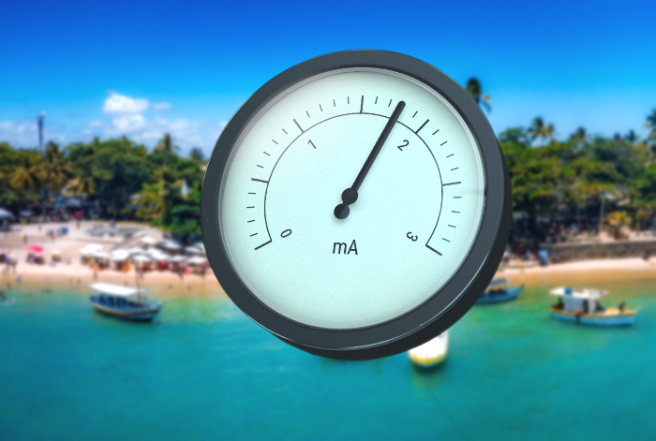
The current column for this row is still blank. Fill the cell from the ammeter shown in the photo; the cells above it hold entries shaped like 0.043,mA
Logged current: 1.8,mA
